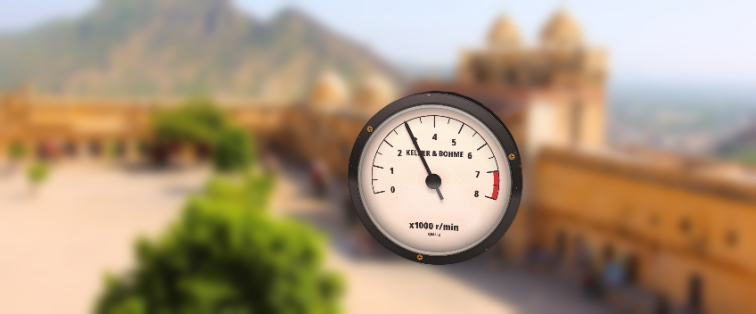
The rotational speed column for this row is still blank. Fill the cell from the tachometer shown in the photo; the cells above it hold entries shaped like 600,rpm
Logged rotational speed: 3000,rpm
